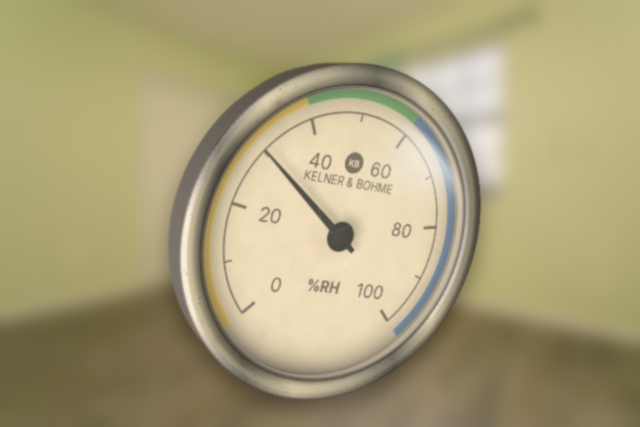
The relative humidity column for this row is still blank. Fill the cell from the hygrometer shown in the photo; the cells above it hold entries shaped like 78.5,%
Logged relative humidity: 30,%
